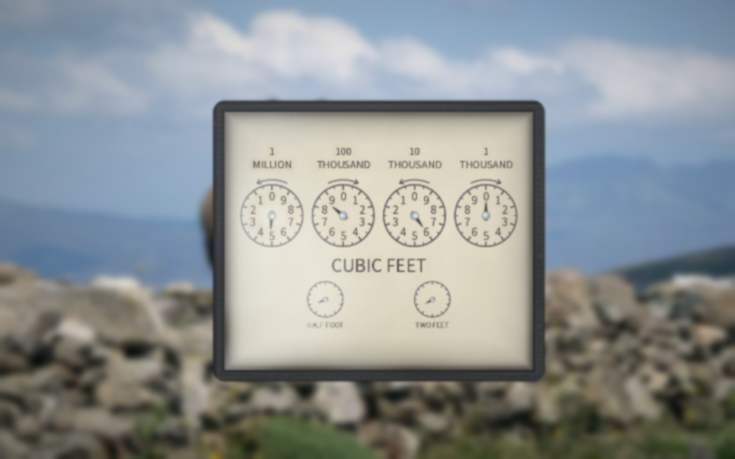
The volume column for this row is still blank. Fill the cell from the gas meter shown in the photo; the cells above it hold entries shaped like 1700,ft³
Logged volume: 486000,ft³
